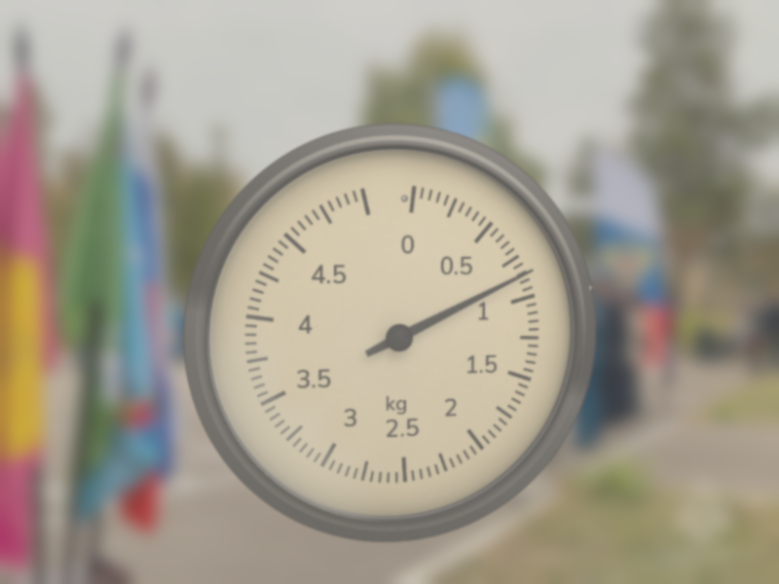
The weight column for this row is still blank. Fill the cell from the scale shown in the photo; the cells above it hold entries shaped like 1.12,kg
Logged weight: 0.85,kg
